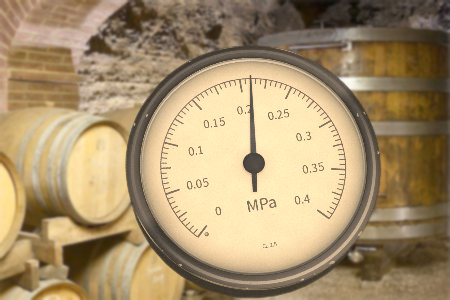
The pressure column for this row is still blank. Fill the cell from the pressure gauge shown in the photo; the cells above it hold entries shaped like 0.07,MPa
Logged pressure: 0.21,MPa
